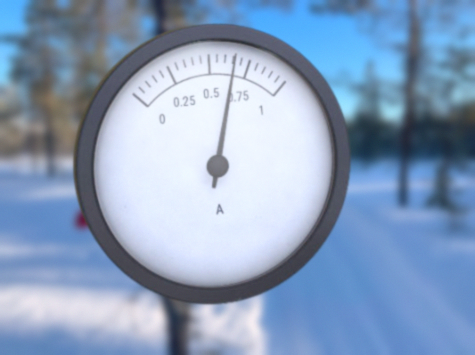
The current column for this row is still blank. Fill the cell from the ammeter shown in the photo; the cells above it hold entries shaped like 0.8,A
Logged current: 0.65,A
